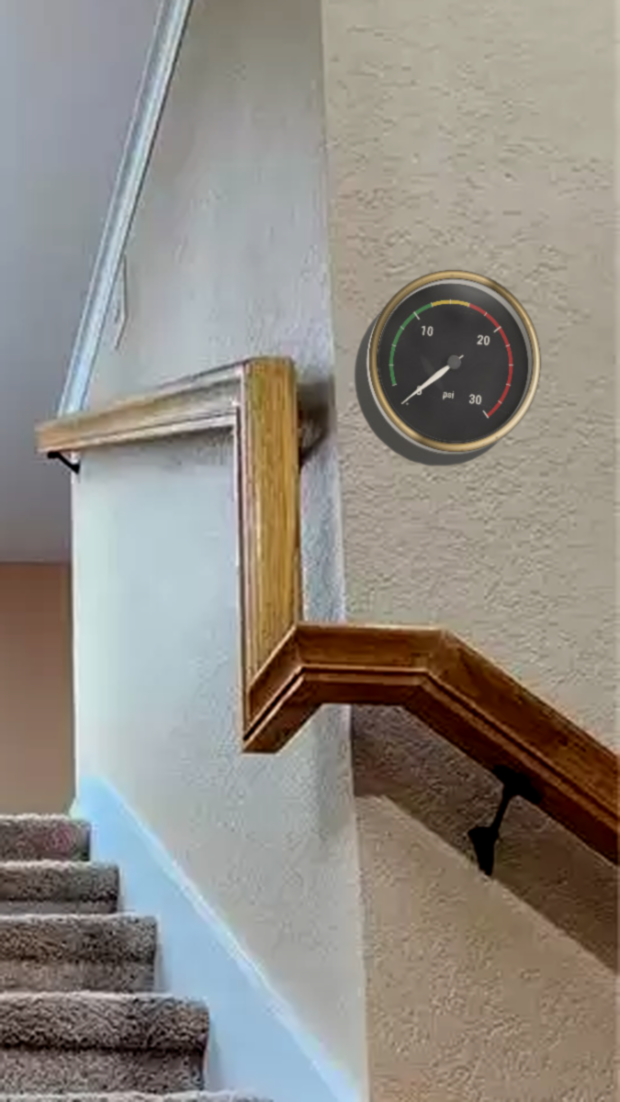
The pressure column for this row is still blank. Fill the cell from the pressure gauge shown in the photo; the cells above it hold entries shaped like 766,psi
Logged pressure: 0,psi
